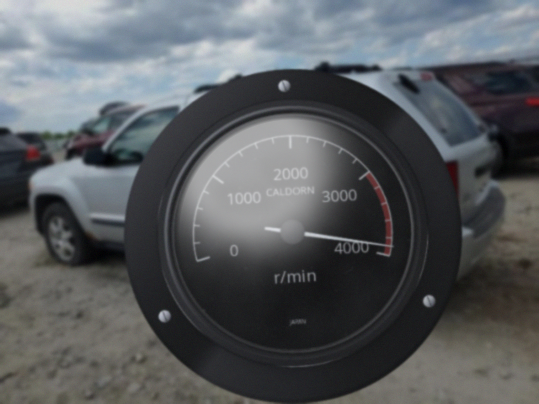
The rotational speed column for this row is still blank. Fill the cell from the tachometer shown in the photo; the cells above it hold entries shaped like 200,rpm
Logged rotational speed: 3900,rpm
